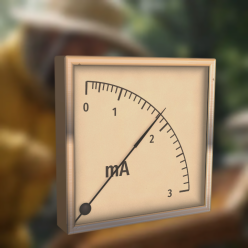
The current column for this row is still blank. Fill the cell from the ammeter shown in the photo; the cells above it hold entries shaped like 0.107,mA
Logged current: 1.8,mA
